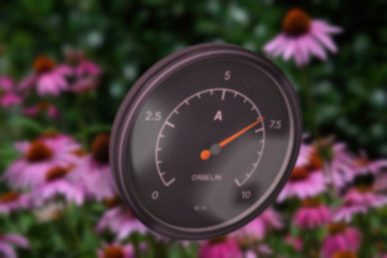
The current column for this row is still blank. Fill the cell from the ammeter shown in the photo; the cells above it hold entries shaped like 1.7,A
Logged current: 7,A
